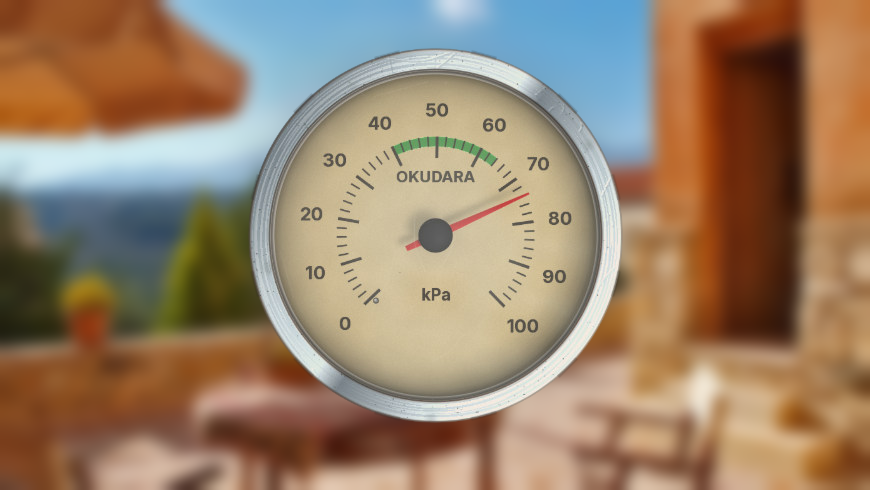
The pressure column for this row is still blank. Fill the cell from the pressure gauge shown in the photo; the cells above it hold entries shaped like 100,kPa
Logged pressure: 74,kPa
